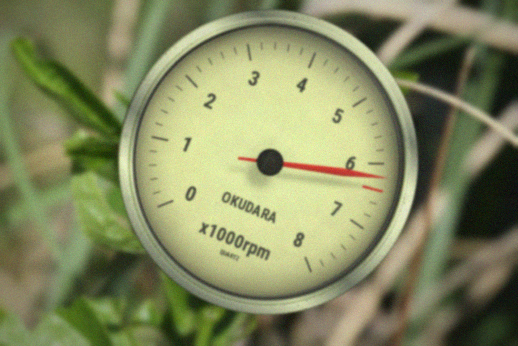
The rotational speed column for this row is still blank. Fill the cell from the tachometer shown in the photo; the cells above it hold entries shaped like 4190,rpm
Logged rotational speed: 6200,rpm
